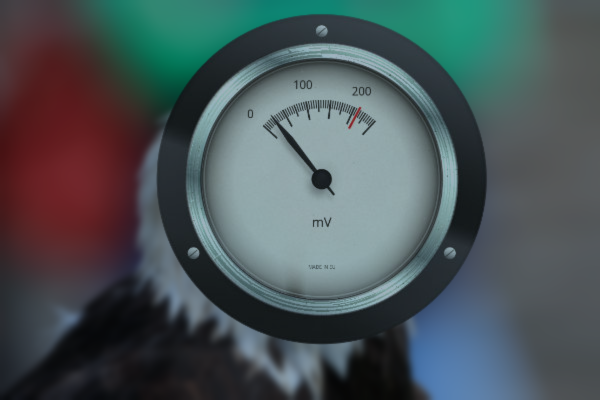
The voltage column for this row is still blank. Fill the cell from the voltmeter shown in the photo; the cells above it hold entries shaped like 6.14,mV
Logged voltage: 25,mV
